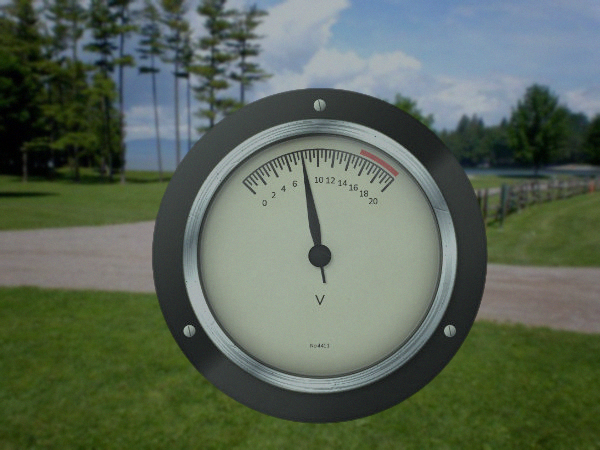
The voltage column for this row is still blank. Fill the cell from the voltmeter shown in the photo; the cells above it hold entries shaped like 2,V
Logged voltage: 8,V
